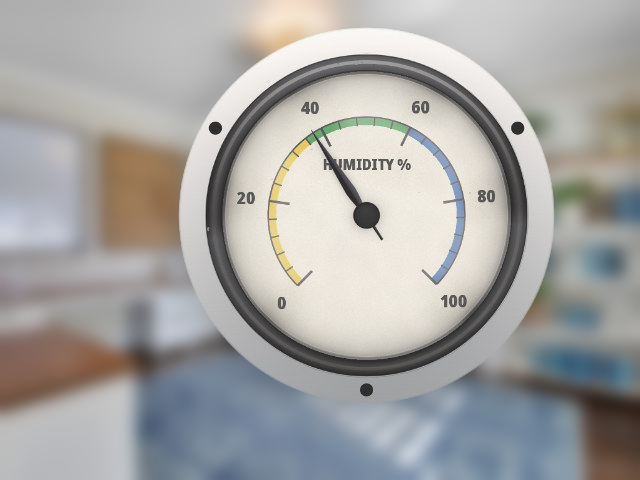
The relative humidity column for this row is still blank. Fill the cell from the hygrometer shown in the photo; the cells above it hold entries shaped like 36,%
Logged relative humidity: 38,%
